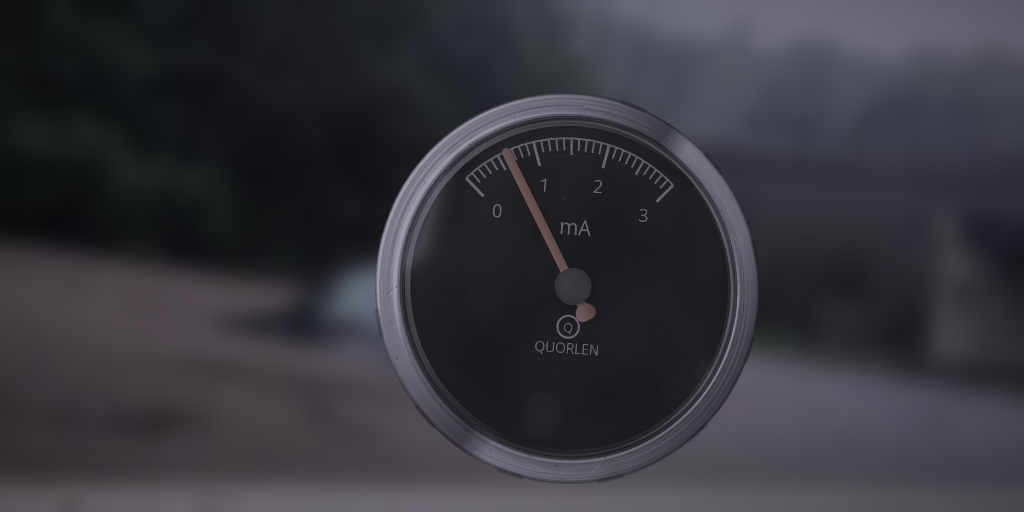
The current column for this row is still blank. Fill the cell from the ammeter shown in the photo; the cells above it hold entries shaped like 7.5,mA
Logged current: 0.6,mA
